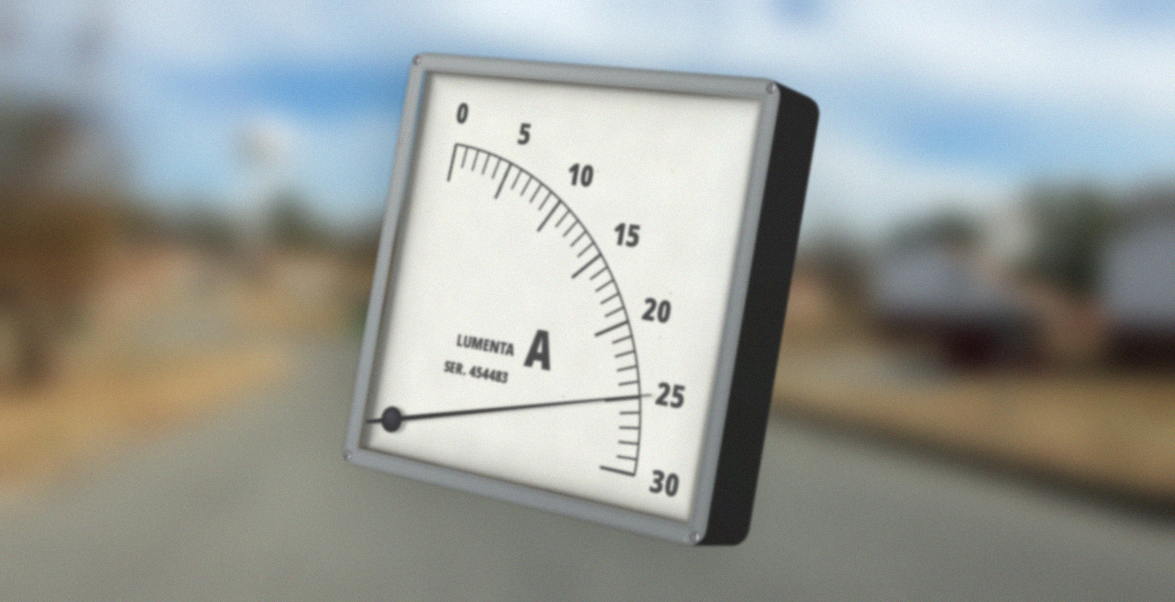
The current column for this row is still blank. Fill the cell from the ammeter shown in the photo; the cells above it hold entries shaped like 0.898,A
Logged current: 25,A
